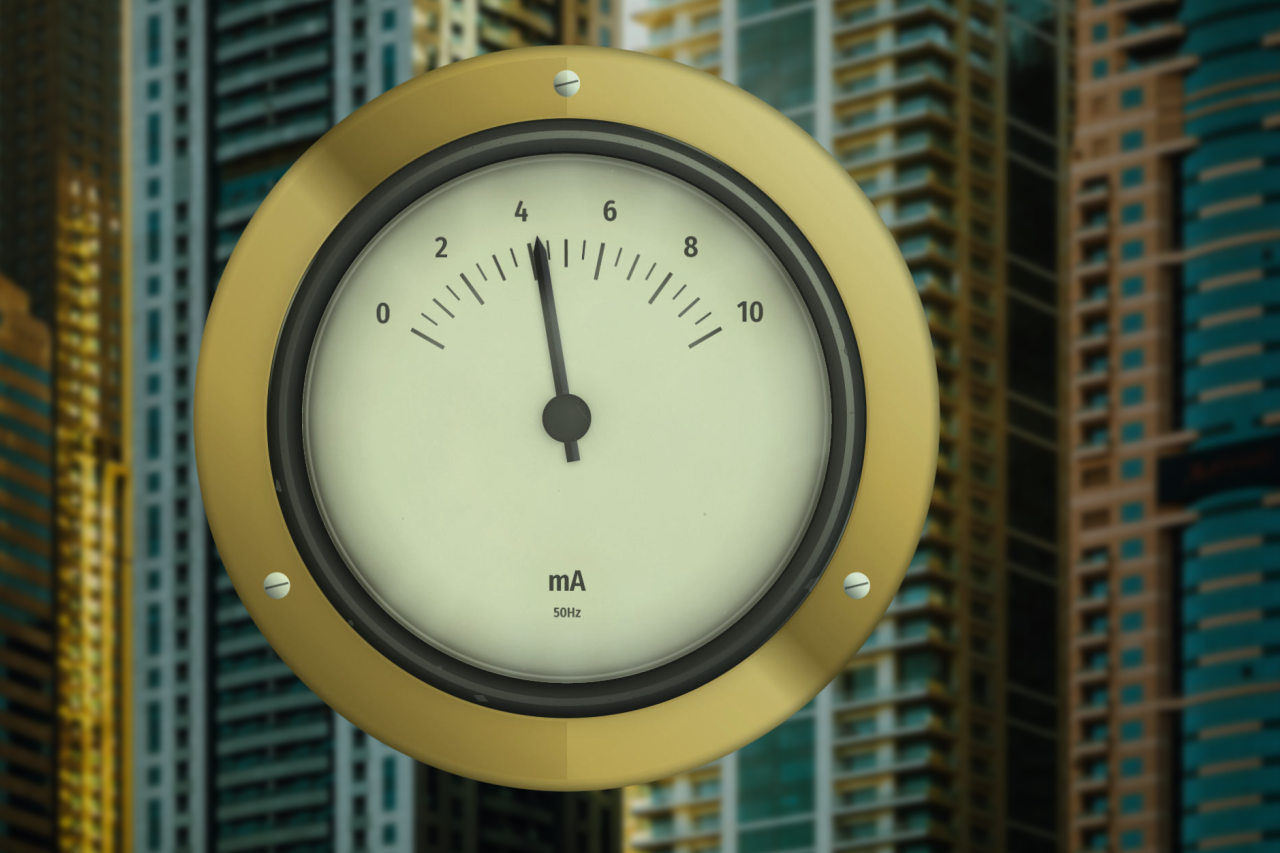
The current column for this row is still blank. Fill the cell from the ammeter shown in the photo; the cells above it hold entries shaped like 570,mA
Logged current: 4.25,mA
